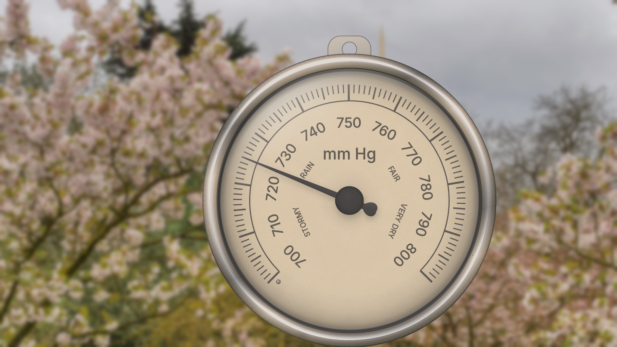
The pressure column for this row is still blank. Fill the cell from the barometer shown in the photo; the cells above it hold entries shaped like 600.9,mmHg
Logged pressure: 725,mmHg
